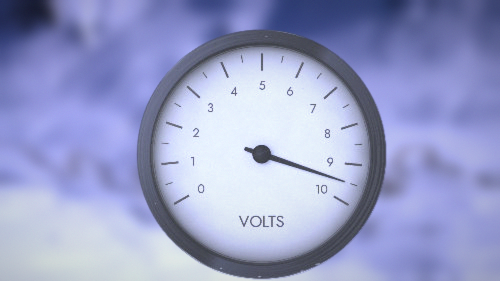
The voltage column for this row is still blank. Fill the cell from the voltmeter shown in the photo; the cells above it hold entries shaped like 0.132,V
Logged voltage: 9.5,V
